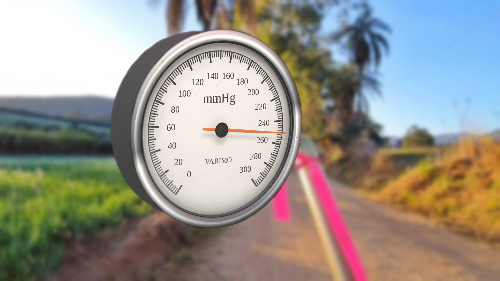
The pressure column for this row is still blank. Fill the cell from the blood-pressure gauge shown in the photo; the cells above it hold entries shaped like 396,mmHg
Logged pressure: 250,mmHg
